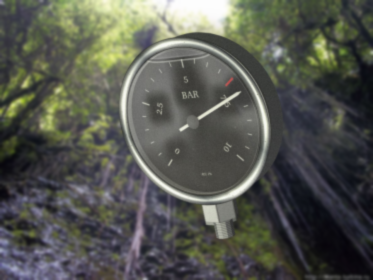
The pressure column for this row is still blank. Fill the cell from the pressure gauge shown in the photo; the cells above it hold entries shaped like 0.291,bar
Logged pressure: 7.5,bar
